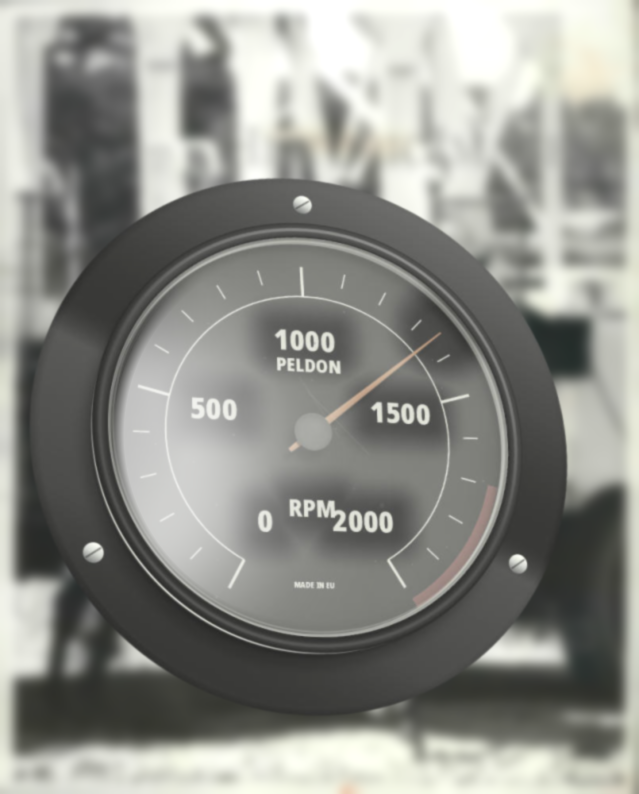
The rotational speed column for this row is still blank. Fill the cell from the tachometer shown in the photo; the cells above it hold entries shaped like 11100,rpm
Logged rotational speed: 1350,rpm
